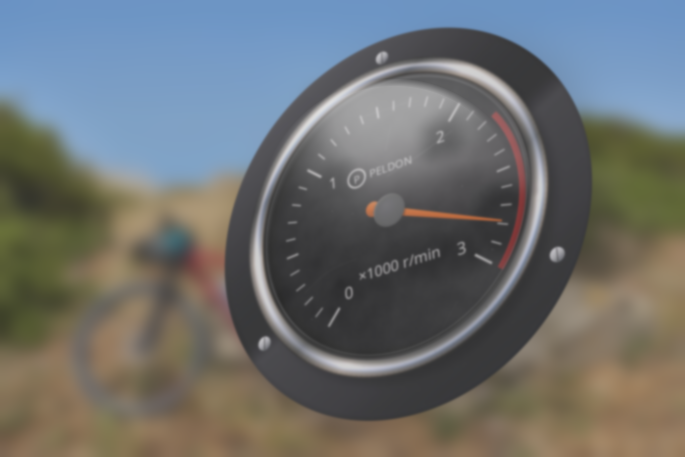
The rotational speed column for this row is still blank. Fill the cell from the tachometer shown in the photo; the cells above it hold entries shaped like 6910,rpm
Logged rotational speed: 2800,rpm
